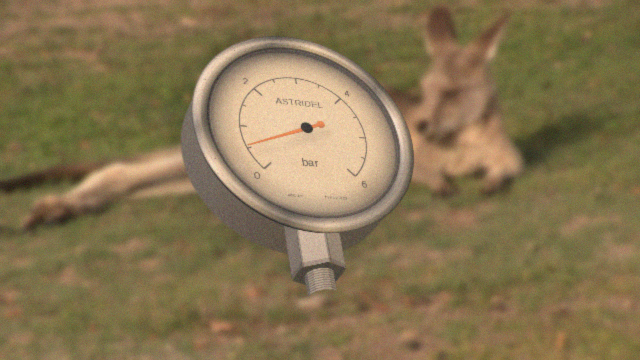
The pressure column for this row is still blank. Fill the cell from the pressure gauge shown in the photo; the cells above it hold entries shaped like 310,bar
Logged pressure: 0.5,bar
